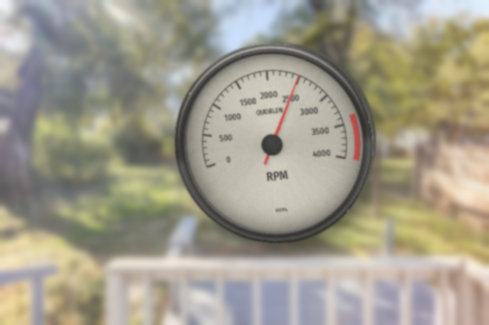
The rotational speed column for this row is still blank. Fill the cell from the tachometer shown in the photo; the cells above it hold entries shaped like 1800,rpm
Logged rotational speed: 2500,rpm
